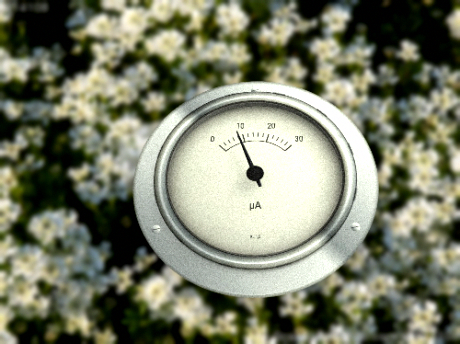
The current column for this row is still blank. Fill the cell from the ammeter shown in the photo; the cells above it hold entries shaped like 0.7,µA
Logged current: 8,µA
